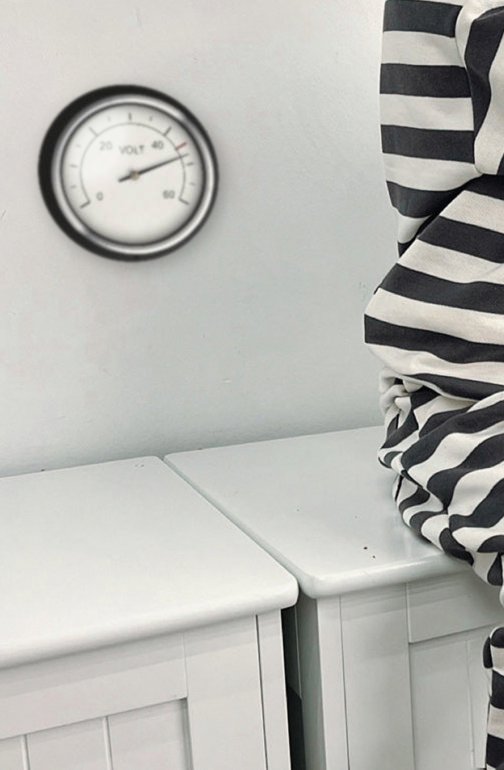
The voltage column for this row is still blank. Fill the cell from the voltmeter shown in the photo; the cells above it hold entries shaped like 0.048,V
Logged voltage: 47.5,V
